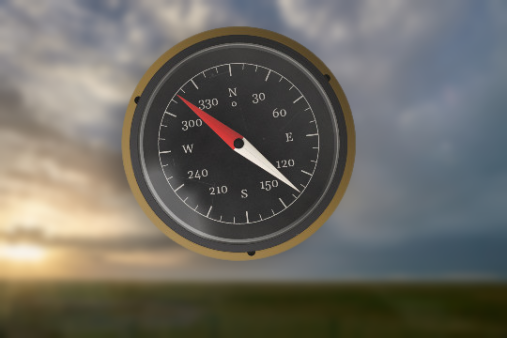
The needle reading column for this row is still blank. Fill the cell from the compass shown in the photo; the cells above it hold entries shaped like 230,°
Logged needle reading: 315,°
